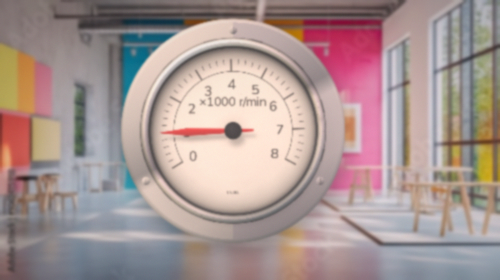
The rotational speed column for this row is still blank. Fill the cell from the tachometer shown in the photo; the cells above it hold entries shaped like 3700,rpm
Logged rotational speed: 1000,rpm
